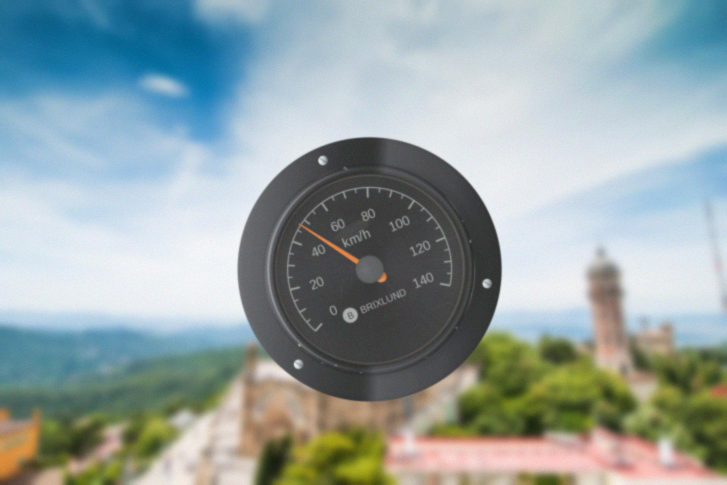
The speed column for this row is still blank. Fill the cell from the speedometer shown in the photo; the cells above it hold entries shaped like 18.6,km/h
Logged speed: 47.5,km/h
